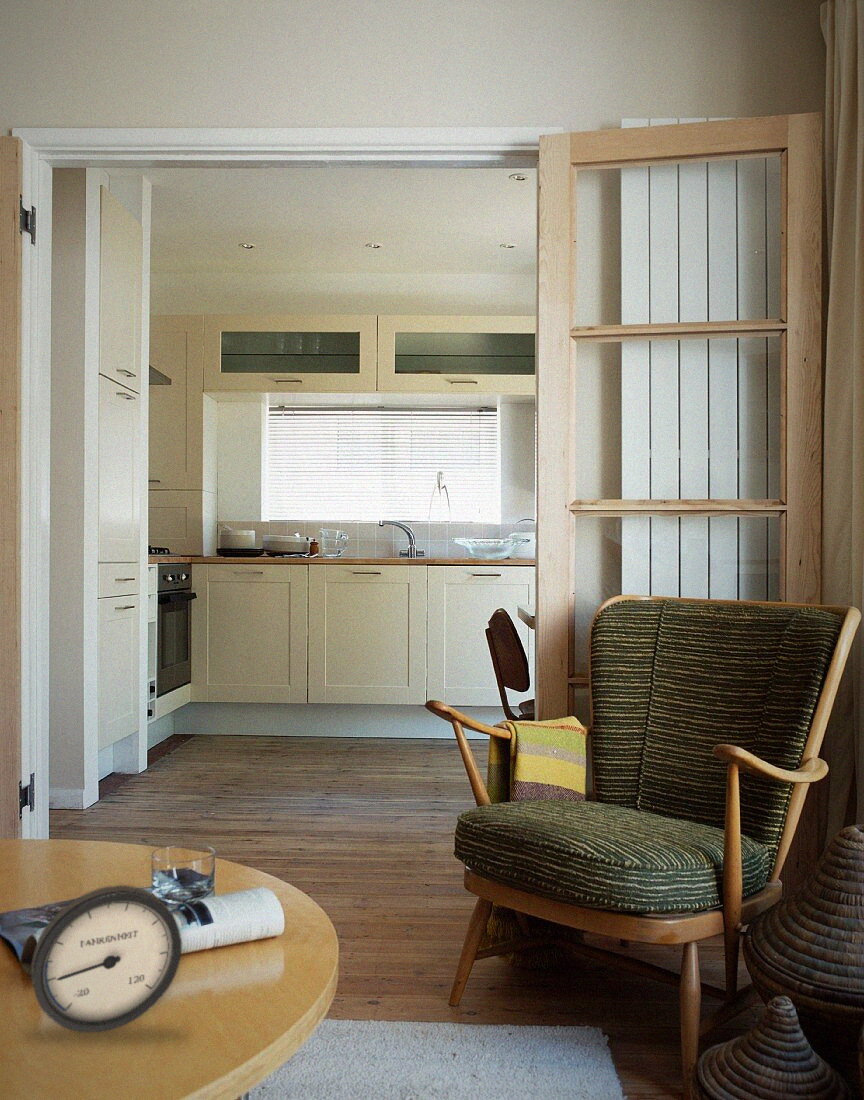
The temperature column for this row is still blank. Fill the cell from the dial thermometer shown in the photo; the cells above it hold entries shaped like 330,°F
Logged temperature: 0,°F
